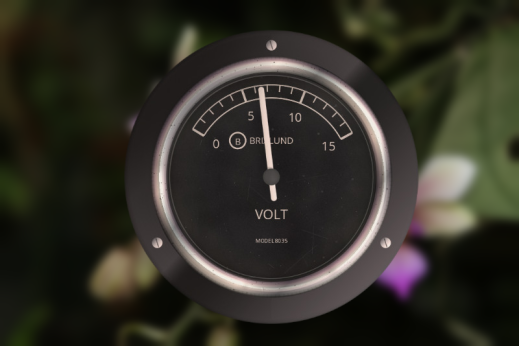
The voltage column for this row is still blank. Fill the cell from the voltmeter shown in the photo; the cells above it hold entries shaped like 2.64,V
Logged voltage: 6.5,V
